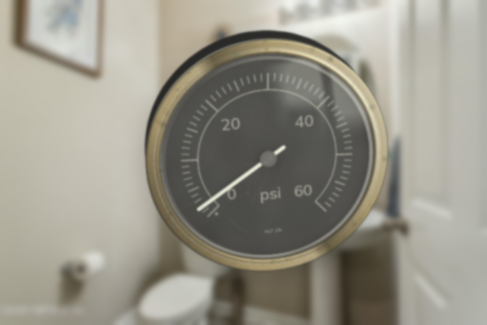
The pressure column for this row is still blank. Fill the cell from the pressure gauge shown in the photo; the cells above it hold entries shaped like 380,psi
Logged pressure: 2,psi
